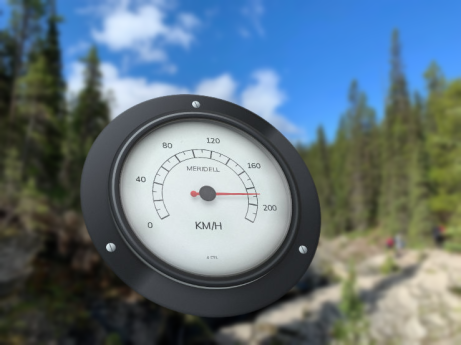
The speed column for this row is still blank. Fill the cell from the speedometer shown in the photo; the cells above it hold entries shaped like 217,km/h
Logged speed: 190,km/h
